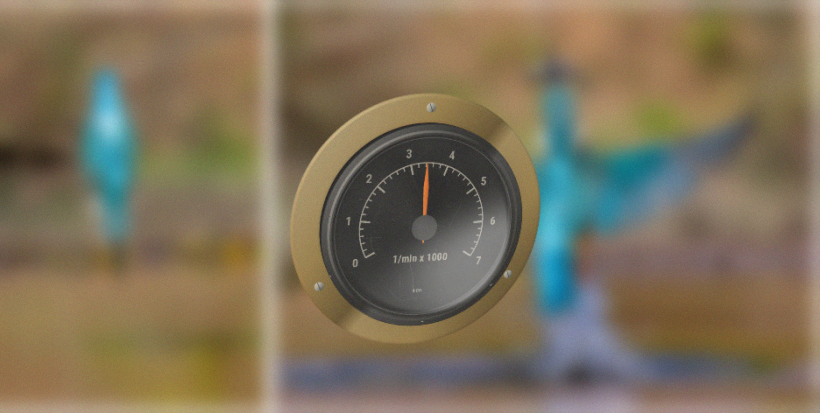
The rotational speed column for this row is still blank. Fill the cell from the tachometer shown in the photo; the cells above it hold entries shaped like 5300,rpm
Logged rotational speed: 3400,rpm
